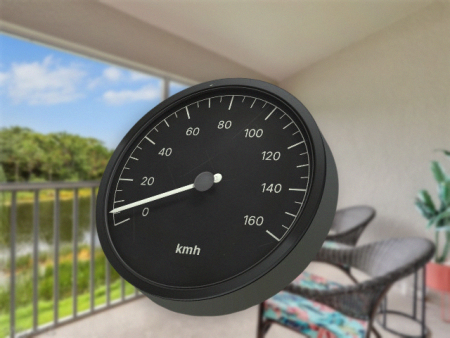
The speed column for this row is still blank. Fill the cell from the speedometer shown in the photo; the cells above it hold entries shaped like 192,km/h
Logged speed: 5,km/h
